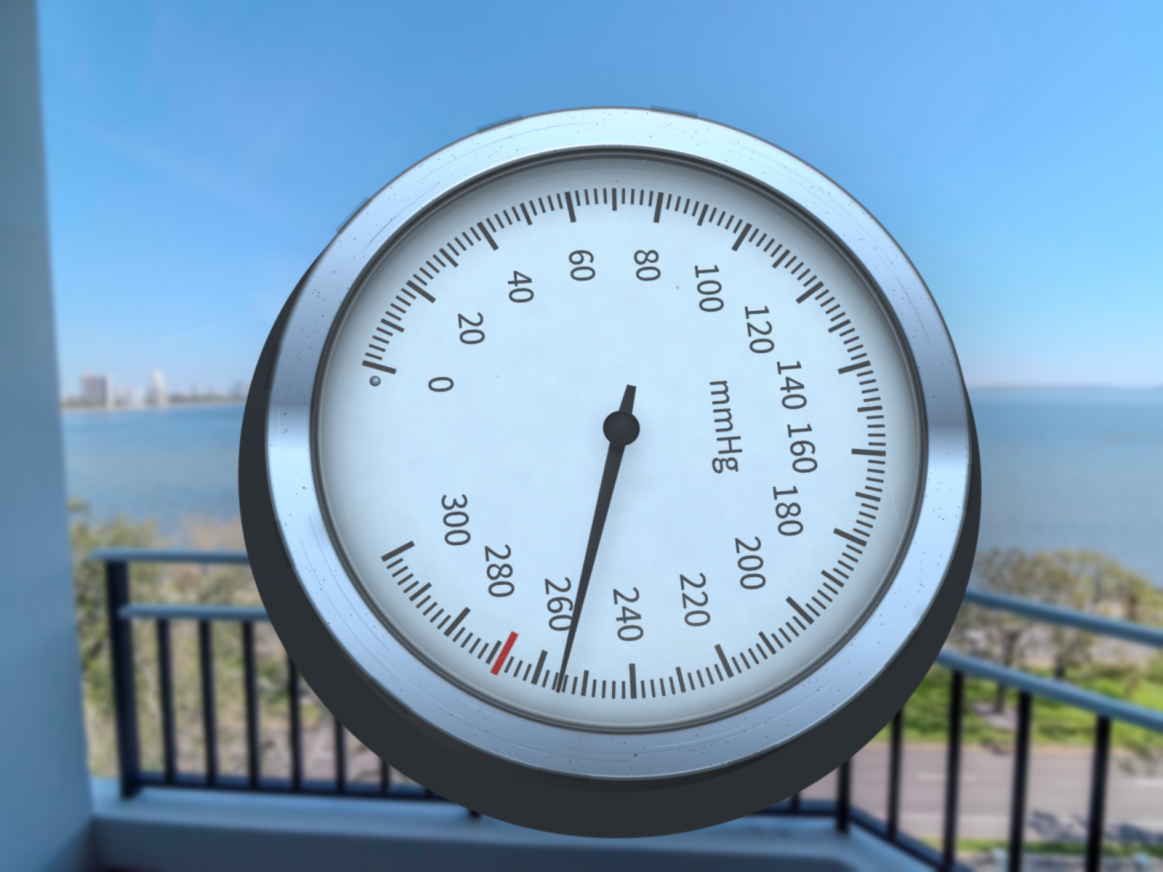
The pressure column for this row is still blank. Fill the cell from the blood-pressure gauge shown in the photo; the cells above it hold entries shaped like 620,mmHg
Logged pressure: 255,mmHg
